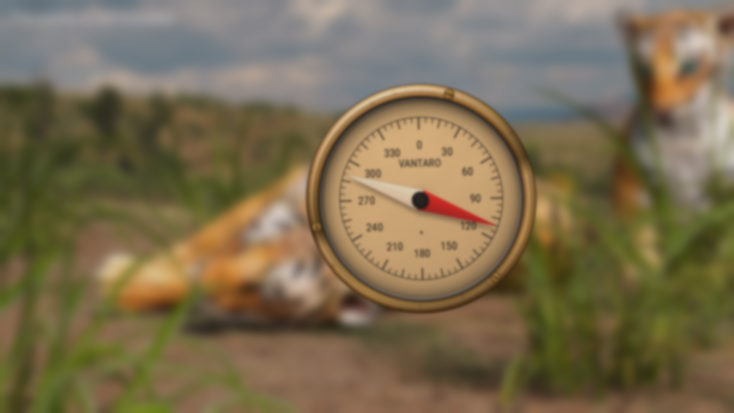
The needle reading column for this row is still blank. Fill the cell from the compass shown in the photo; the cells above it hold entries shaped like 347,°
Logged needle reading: 110,°
